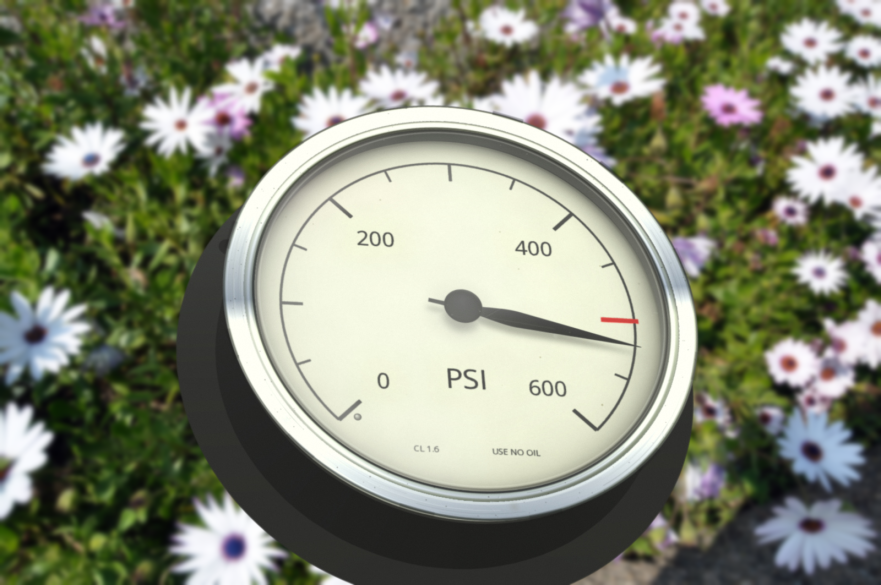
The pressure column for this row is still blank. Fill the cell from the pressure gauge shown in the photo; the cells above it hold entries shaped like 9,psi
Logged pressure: 525,psi
